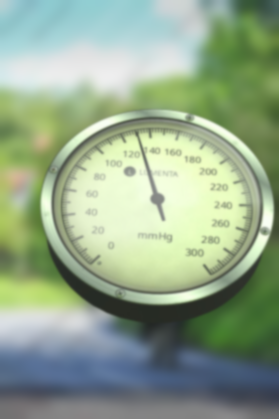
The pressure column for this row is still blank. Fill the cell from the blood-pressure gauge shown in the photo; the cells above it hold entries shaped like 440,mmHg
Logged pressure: 130,mmHg
